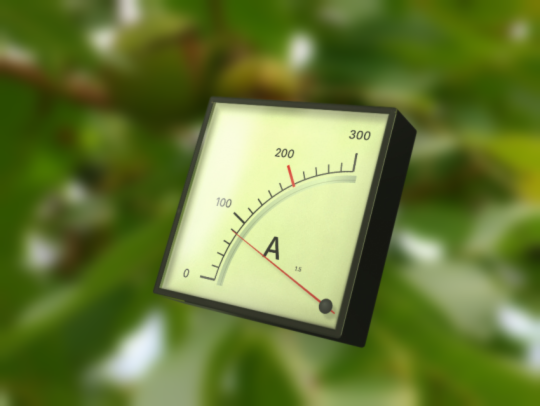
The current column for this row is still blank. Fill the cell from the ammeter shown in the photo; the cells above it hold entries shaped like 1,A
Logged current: 80,A
